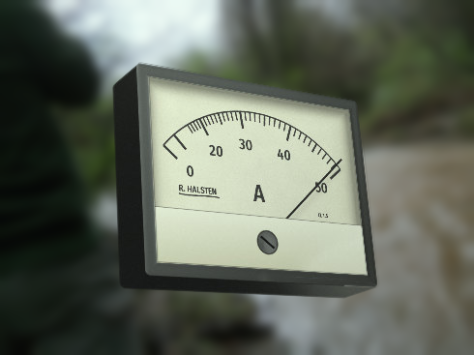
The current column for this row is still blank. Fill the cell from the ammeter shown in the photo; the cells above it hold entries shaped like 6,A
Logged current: 49,A
